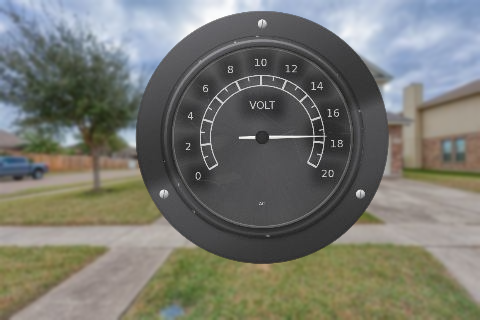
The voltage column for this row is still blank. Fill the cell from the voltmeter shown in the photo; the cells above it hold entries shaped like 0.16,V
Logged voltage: 17.5,V
